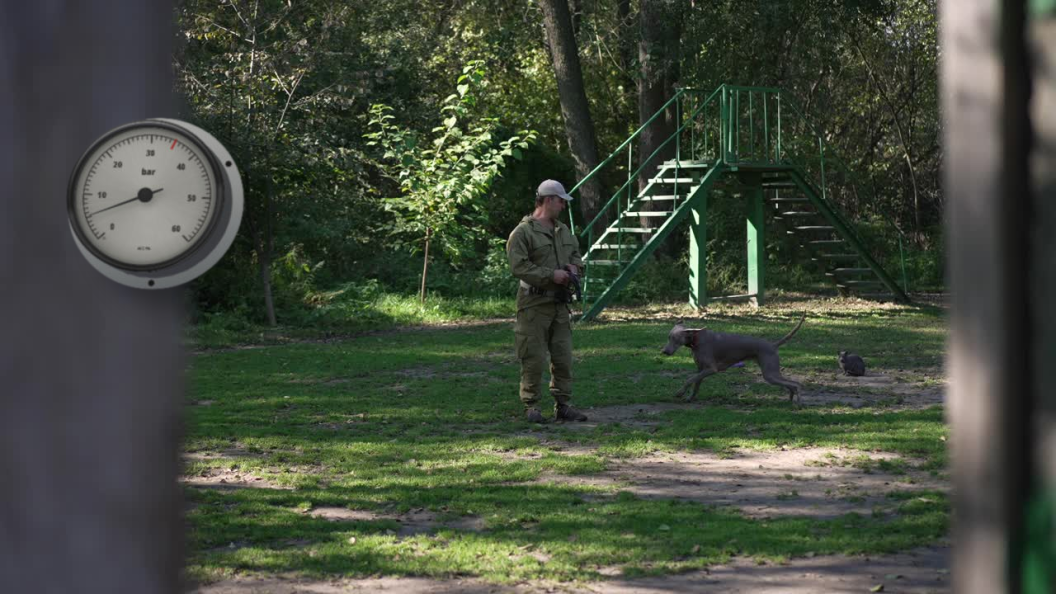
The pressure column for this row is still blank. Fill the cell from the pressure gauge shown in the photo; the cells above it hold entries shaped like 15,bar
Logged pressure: 5,bar
